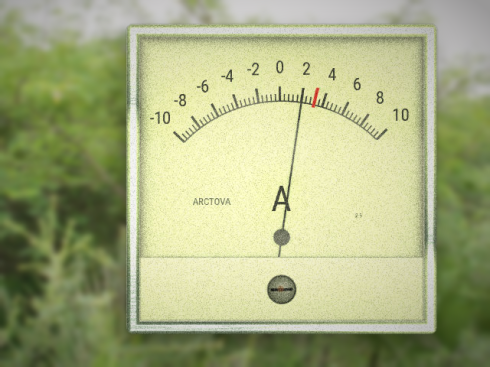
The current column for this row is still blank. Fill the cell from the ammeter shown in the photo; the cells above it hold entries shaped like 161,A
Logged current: 2,A
